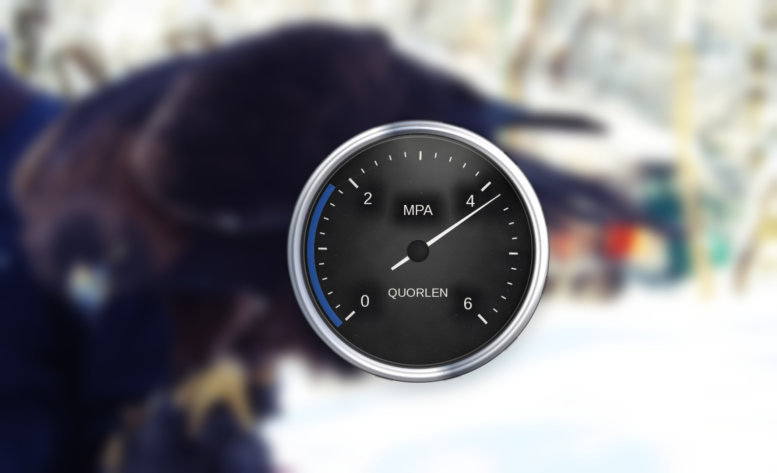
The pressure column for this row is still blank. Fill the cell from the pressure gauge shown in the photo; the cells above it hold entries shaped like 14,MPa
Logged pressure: 4.2,MPa
